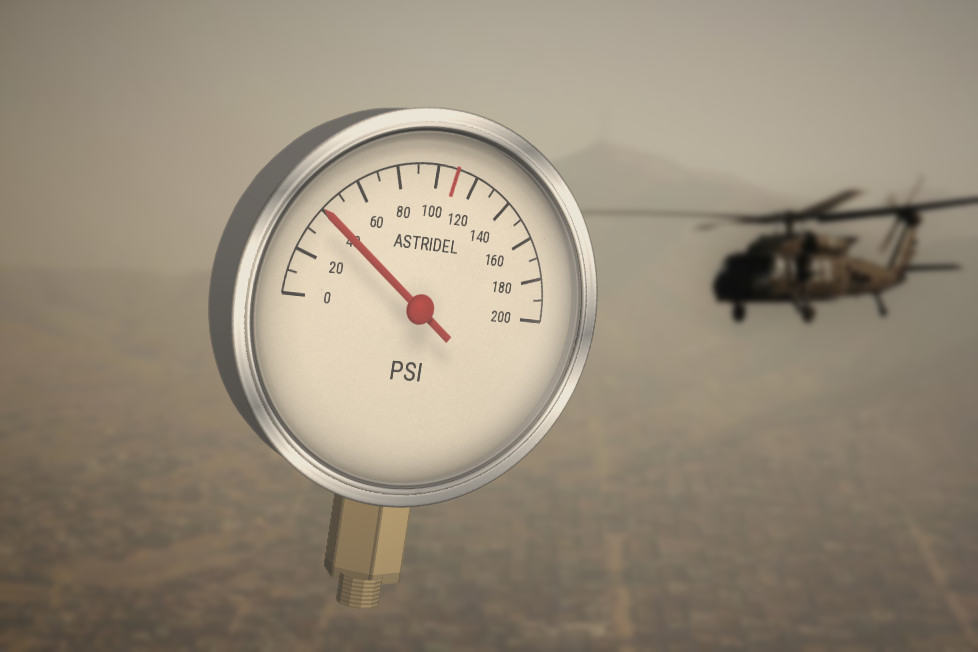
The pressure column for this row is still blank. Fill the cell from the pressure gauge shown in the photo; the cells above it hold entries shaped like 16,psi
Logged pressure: 40,psi
